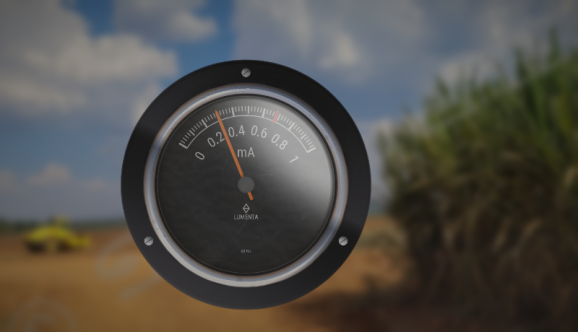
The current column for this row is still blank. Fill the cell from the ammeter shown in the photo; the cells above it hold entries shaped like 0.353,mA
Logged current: 0.3,mA
